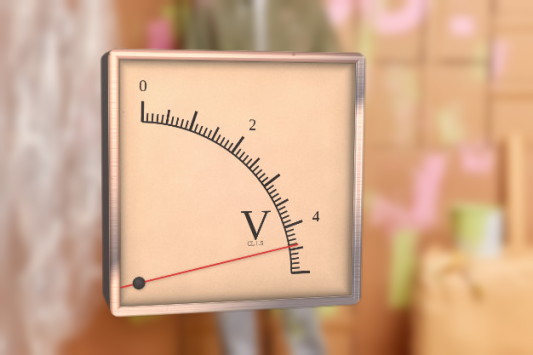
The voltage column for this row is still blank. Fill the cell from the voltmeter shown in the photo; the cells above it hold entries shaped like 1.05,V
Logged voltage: 4.4,V
